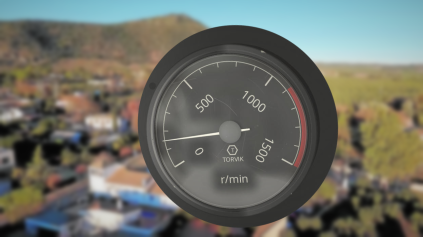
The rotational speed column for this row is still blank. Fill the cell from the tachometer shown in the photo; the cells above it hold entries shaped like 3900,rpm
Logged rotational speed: 150,rpm
